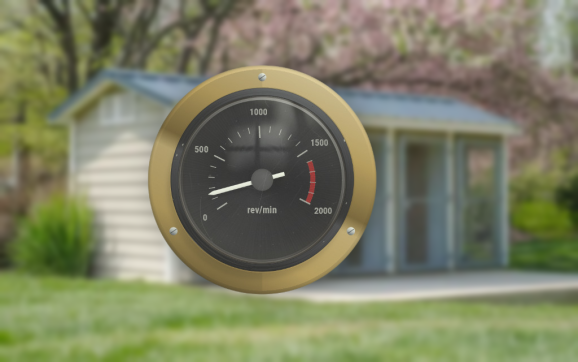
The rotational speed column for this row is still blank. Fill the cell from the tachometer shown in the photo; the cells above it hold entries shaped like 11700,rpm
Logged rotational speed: 150,rpm
